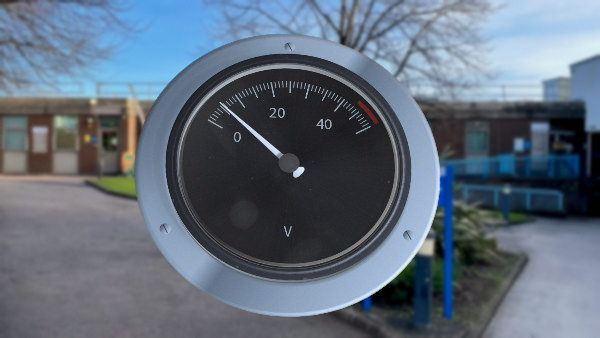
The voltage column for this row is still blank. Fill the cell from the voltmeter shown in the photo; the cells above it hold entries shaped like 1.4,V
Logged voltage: 5,V
